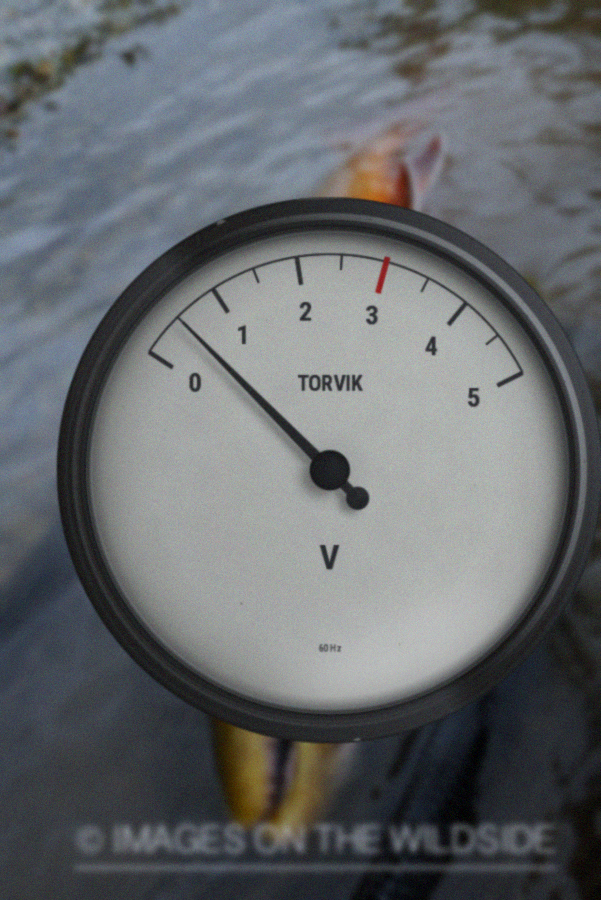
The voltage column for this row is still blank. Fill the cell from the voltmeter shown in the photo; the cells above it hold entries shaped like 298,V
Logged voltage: 0.5,V
